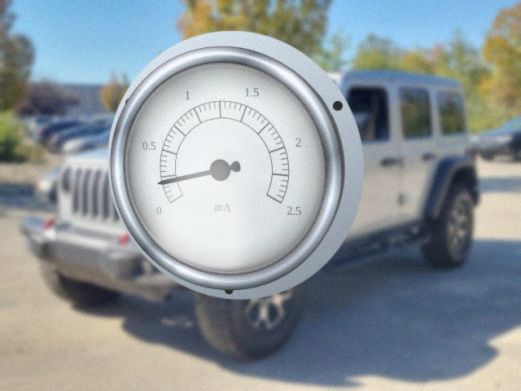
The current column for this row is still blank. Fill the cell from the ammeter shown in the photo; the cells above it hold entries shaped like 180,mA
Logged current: 0.2,mA
